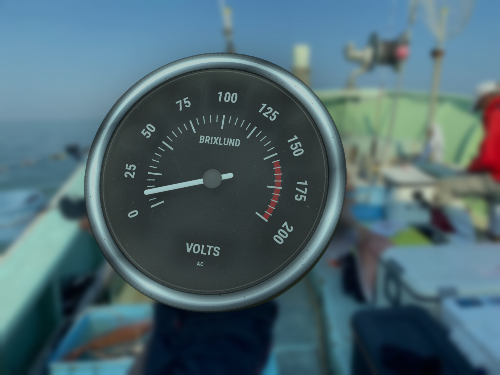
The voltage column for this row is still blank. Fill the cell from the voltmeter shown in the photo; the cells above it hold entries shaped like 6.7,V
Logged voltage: 10,V
